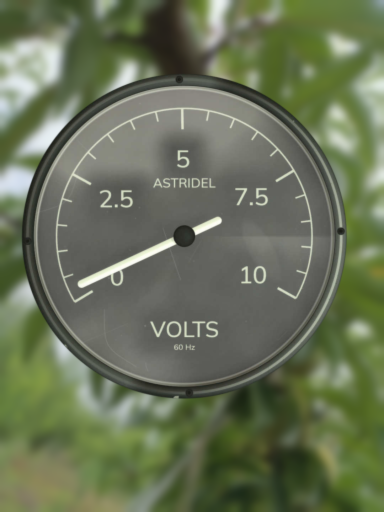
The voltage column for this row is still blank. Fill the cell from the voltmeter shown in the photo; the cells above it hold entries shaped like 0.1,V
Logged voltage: 0.25,V
